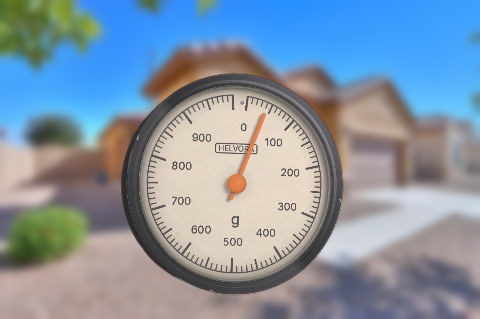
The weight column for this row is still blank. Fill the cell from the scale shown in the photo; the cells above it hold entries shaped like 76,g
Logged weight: 40,g
